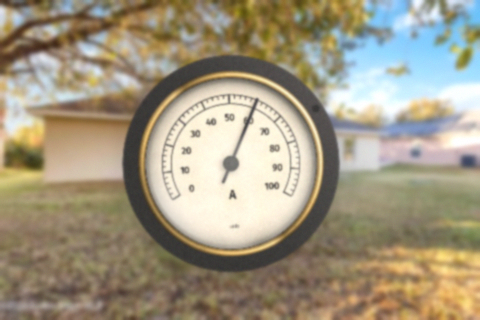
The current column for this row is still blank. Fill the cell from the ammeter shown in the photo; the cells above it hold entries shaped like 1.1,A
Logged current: 60,A
